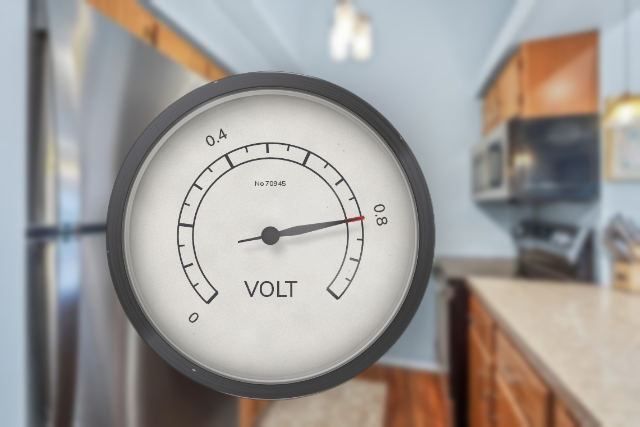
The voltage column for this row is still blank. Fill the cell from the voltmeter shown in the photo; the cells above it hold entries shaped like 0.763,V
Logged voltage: 0.8,V
